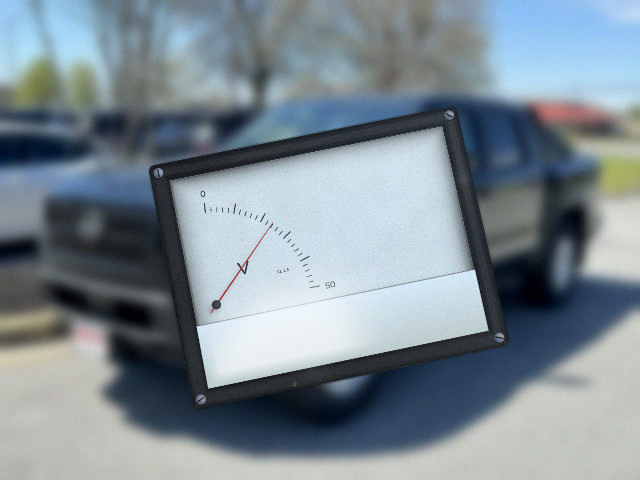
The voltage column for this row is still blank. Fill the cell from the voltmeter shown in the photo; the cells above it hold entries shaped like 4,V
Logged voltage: 24,V
